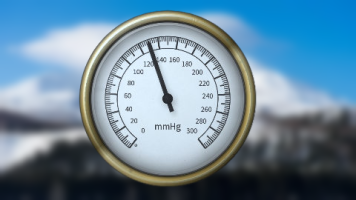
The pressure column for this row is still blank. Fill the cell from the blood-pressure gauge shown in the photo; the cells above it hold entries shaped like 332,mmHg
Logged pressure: 130,mmHg
